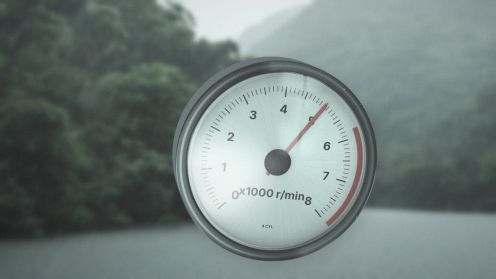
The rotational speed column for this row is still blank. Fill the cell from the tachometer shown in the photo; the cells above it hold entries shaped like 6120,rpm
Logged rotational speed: 5000,rpm
